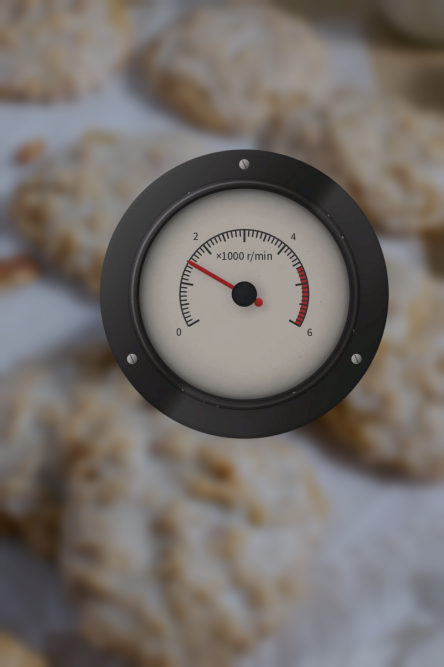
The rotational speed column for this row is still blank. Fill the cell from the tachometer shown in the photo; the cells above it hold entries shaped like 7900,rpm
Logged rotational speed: 1500,rpm
